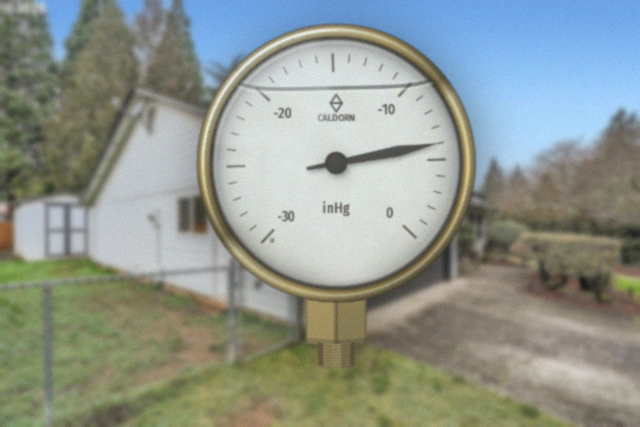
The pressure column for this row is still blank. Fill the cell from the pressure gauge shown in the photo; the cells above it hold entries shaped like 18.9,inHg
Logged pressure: -6,inHg
